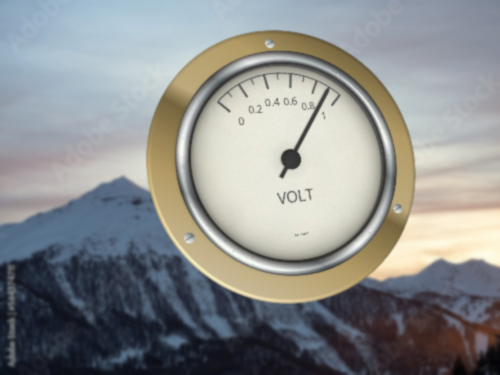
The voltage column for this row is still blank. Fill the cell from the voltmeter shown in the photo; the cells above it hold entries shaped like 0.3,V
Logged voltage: 0.9,V
